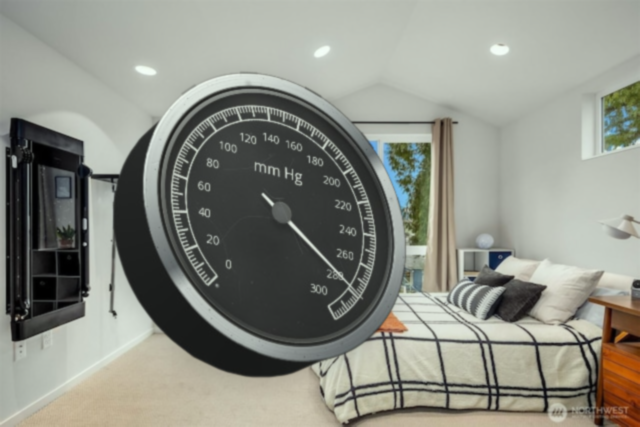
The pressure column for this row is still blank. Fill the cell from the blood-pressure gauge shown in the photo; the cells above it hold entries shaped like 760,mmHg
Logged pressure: 280,mmHg
